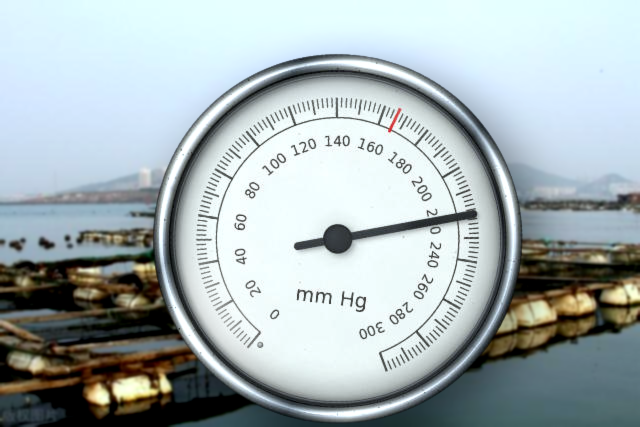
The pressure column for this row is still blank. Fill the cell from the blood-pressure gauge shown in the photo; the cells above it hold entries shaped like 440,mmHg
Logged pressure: 220,mmHg
